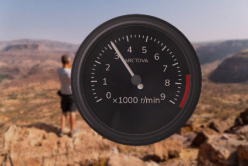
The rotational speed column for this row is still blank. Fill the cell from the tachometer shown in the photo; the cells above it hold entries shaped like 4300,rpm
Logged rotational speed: 3200,rpm
